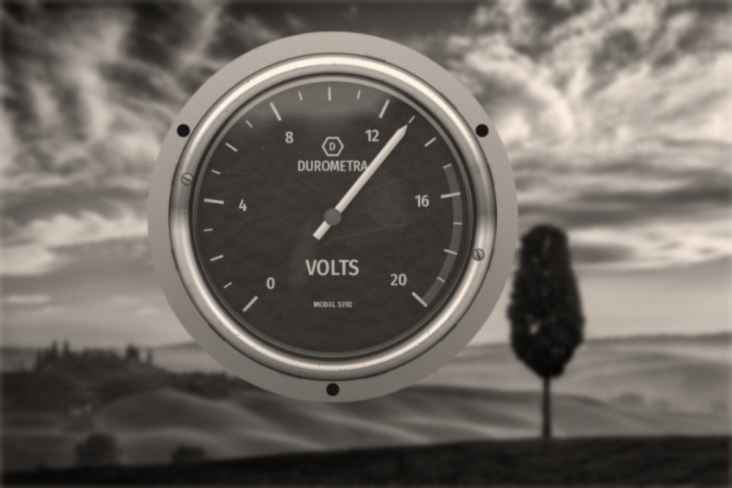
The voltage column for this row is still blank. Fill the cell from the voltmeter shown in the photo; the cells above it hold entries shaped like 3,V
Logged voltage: 13,V
